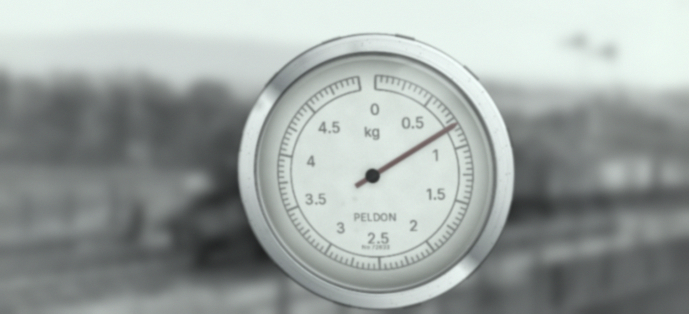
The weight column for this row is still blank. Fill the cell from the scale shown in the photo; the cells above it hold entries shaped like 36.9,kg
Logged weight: 0.8,kg
